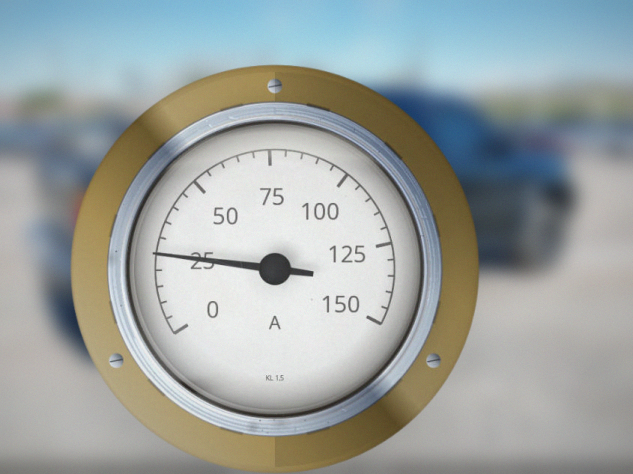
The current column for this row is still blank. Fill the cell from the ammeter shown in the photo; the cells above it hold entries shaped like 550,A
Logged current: 25,A
